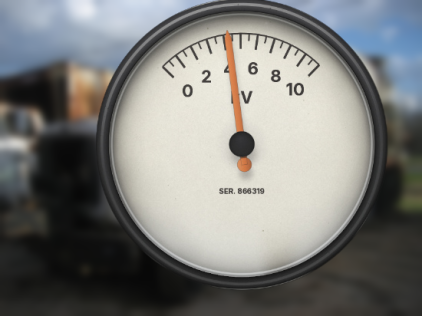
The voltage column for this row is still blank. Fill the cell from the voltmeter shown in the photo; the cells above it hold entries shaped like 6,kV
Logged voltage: 4.25,kV
